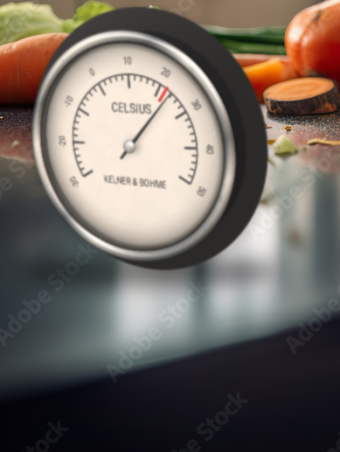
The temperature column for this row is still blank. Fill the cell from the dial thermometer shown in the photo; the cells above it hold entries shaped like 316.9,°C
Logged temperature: 24,°C
